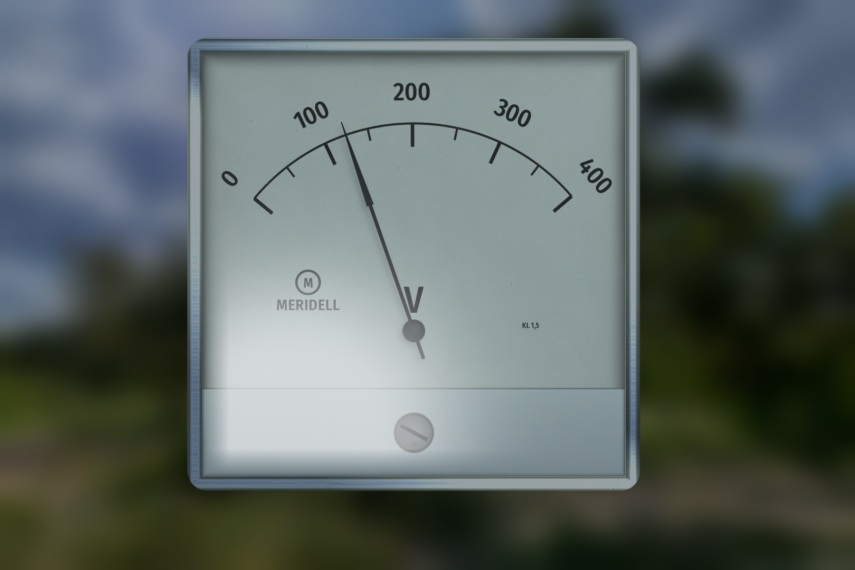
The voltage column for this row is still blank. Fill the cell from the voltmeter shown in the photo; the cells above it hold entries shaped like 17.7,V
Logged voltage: 125,V
